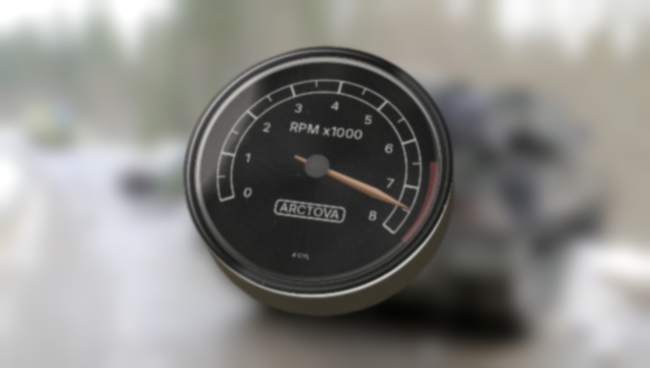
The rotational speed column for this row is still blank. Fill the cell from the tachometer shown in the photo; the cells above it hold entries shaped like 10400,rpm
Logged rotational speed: 7500,rpm
